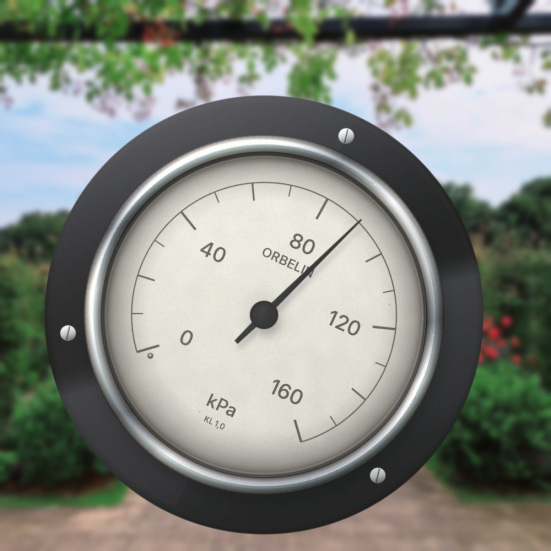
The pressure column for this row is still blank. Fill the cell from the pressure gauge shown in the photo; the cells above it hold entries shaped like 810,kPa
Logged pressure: 90,kPa
